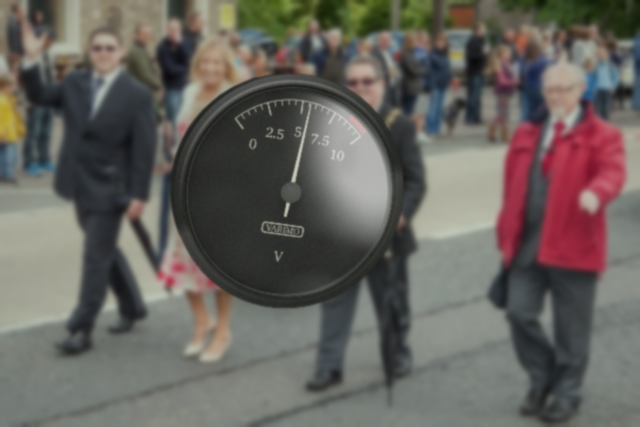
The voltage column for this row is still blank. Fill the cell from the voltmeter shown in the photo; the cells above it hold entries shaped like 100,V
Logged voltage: 5.5,V
